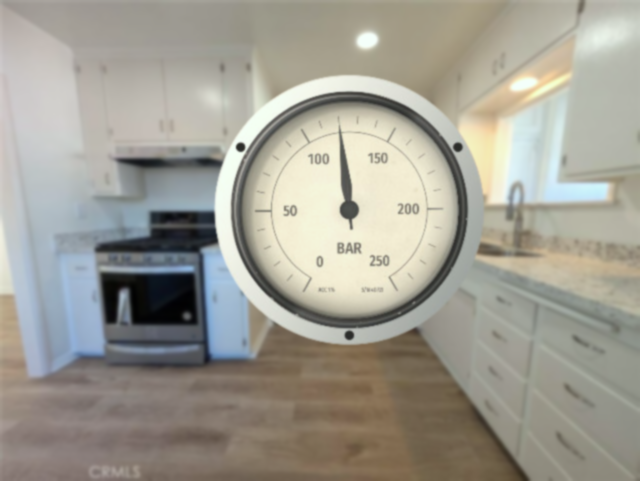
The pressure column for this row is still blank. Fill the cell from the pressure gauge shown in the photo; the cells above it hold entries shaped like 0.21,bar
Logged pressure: 120,bar
